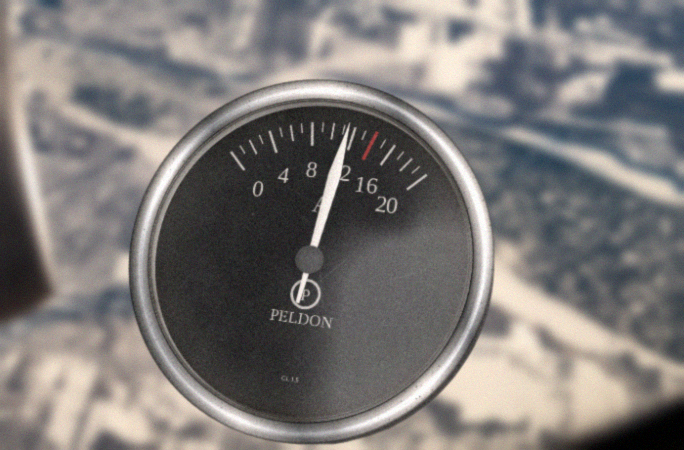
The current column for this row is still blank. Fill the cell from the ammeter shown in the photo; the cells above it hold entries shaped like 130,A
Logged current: 11.5,A
